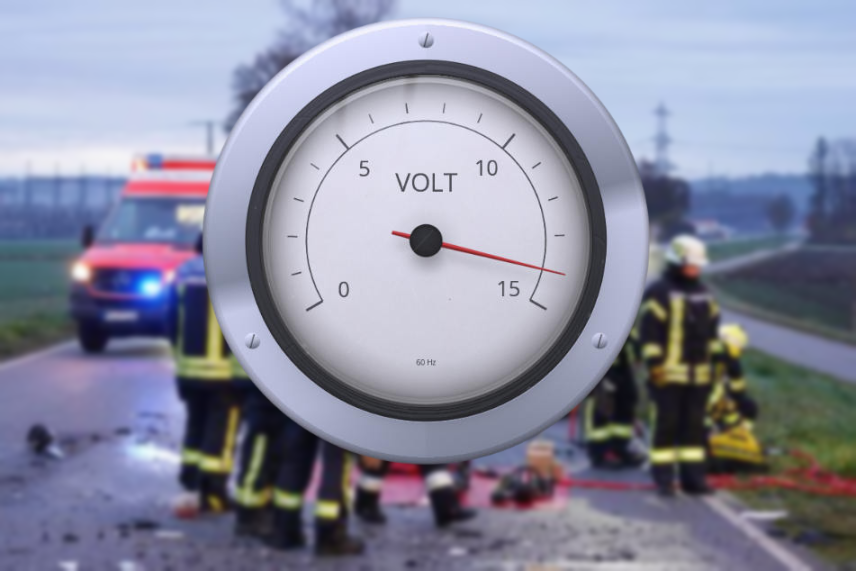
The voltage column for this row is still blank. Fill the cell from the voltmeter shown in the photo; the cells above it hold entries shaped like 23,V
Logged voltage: 14,V
